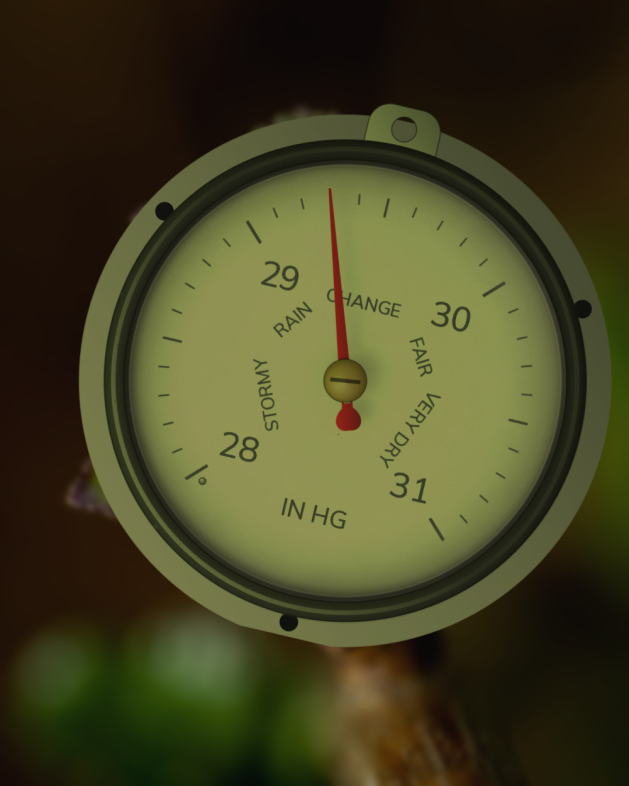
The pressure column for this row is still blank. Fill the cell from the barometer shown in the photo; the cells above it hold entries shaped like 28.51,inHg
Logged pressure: 29.3,inHg
